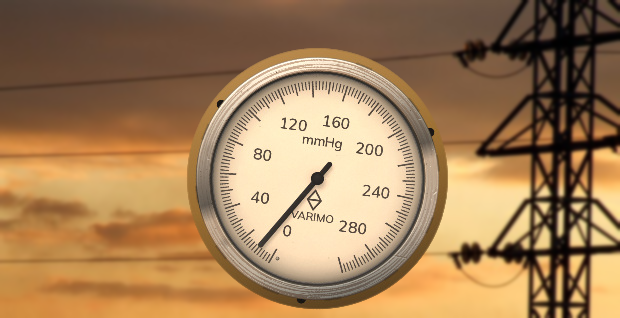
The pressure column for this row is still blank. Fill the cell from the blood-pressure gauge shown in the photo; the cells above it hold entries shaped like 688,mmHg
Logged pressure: 10,mmHg
